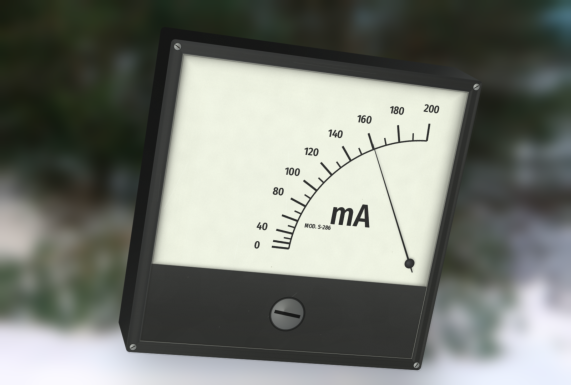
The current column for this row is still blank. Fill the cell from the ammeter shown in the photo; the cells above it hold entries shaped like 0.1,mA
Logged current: 160,mA
